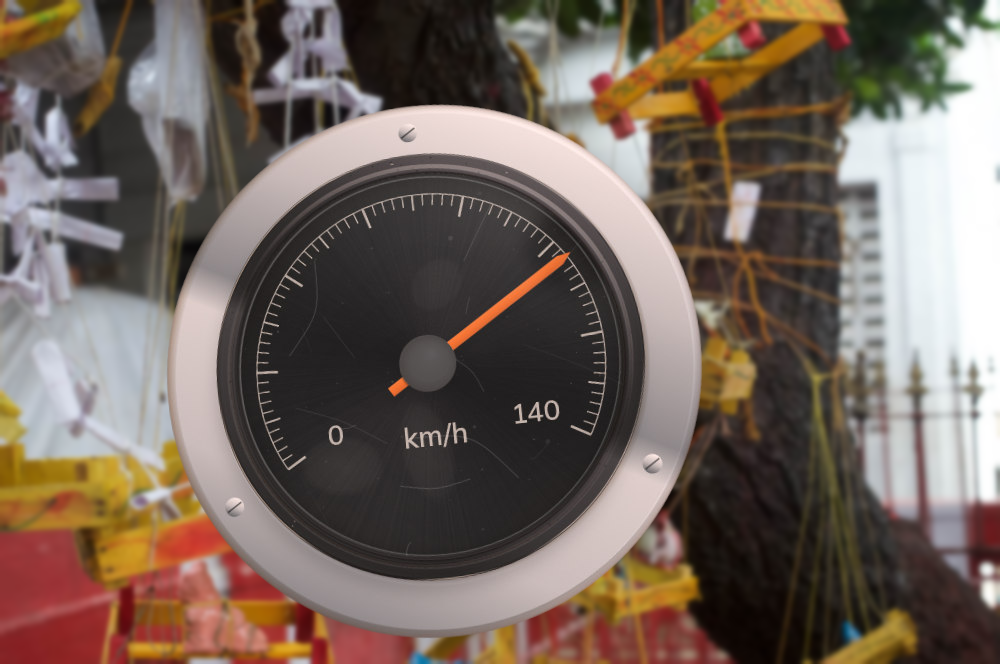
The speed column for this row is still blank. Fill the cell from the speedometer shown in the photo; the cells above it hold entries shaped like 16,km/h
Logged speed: 104,km/h
